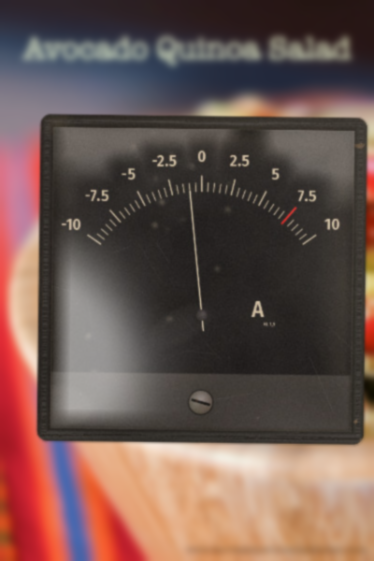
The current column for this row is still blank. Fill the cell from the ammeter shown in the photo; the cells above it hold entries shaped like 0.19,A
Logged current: -1,A
